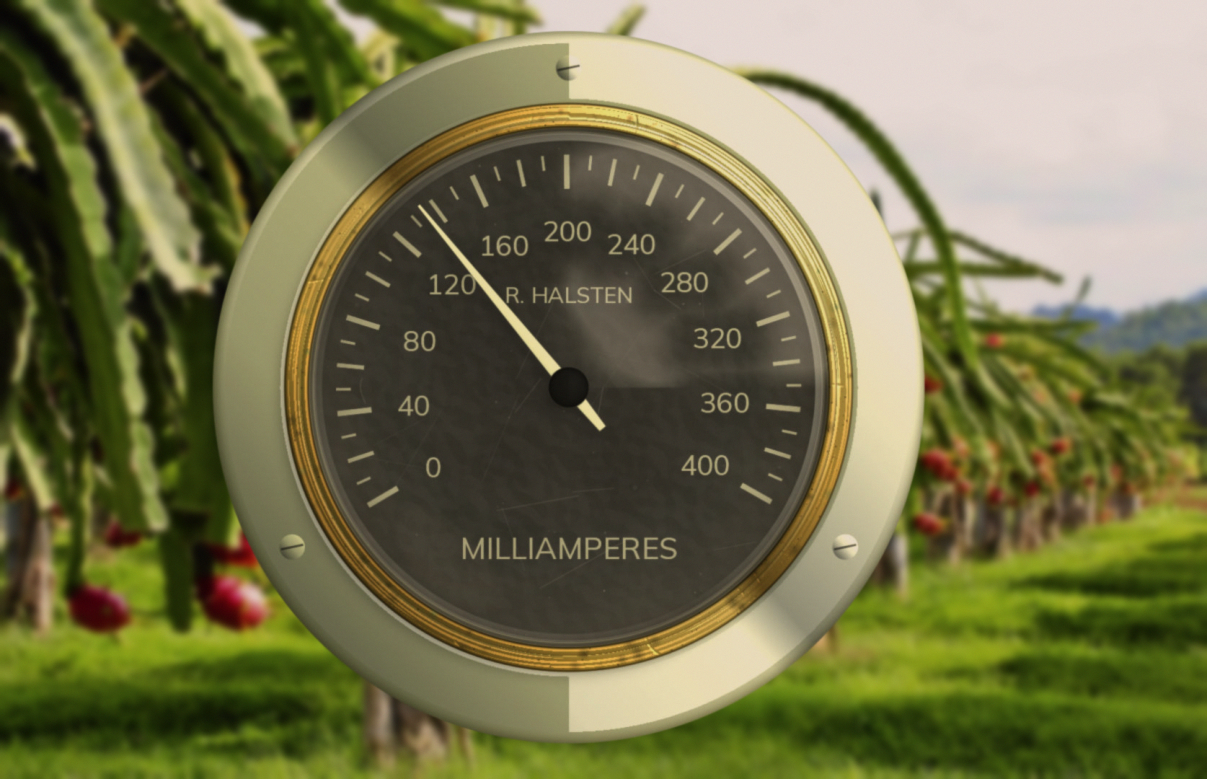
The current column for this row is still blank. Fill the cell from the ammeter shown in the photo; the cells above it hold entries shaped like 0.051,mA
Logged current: 135,mA
